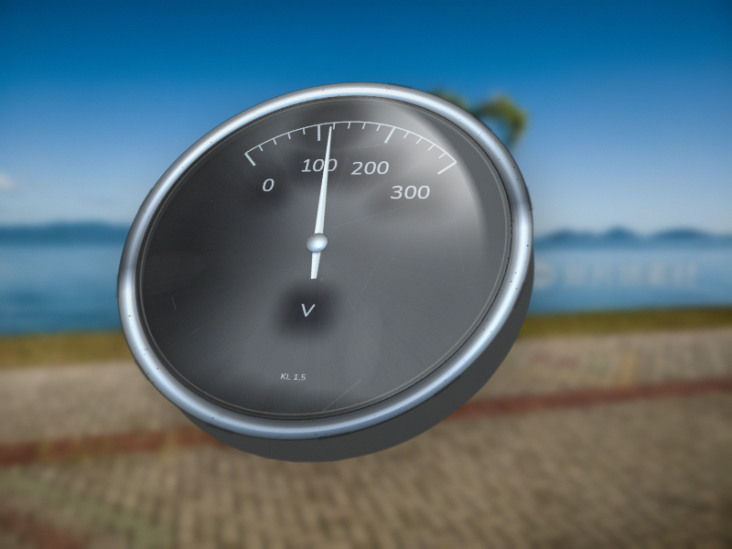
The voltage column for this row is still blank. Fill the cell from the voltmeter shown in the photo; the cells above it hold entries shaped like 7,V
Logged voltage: 120,V
